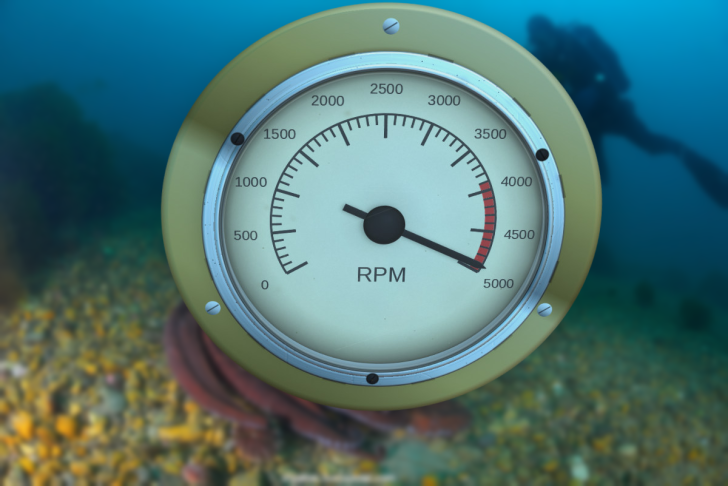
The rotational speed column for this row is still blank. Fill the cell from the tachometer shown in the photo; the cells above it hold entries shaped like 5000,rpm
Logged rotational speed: 4900,rpm
